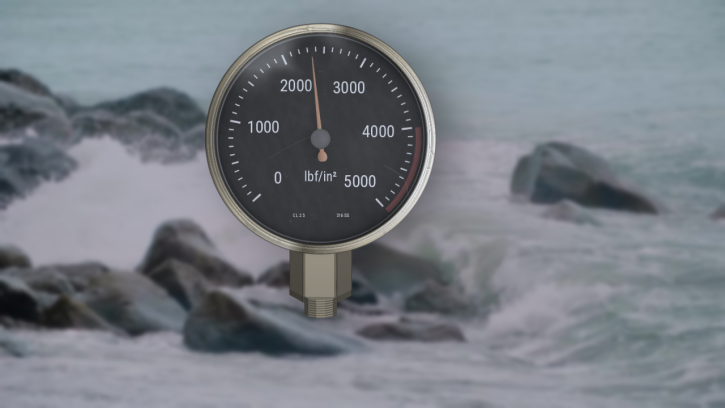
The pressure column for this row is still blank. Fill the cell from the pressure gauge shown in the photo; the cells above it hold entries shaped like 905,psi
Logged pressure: 2350,psi
